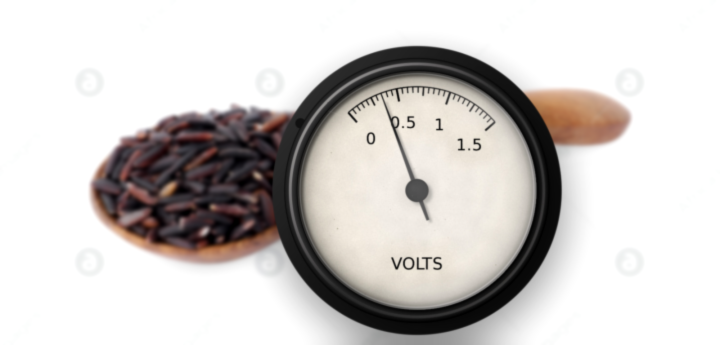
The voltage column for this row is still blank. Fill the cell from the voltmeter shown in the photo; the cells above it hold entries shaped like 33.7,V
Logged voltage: 0.35,V
